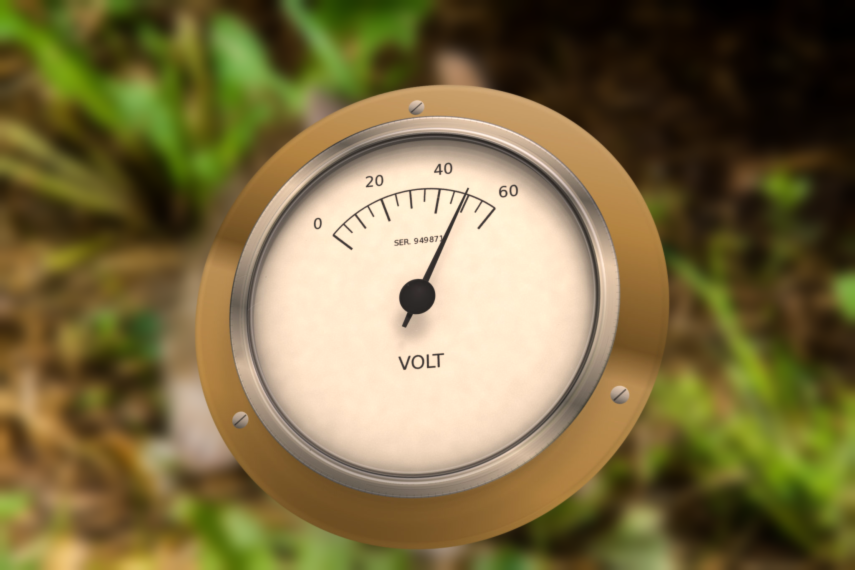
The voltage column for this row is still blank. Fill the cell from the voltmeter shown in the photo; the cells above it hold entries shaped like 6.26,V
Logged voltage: 50,V
